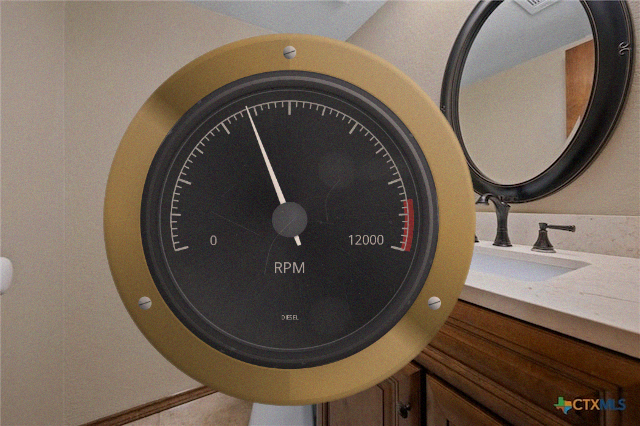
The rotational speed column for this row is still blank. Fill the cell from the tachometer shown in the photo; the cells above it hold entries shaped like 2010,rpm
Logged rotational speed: 4800,rpm
